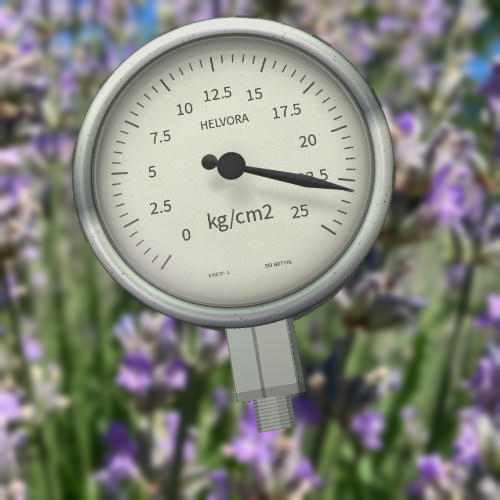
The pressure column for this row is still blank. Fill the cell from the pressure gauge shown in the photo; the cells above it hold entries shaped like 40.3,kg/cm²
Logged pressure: 23,kg/cm²
